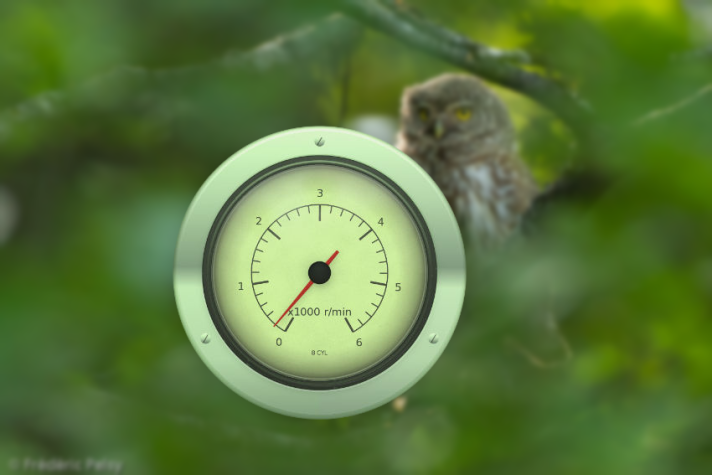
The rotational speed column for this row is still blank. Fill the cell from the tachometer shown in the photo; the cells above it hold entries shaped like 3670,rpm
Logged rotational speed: 200,rpm
